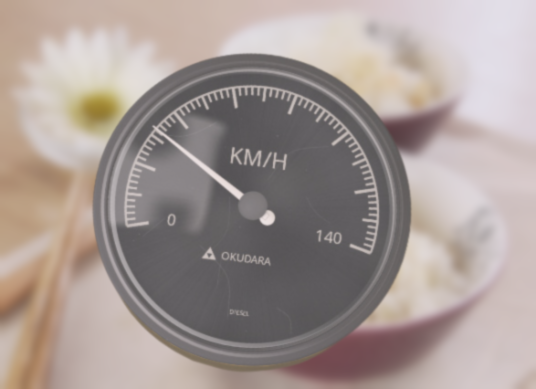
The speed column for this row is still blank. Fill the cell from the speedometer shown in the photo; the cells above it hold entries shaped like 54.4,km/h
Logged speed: 32,km/h
